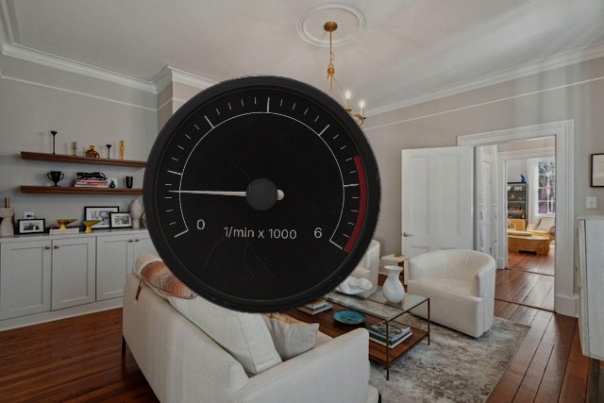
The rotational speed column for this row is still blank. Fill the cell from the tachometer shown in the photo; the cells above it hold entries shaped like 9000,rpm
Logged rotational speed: 700,rpm
